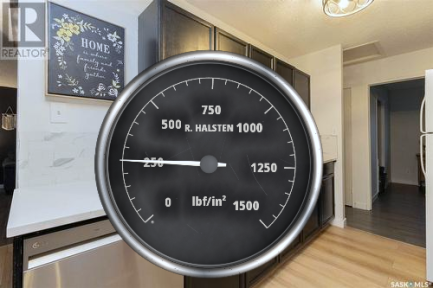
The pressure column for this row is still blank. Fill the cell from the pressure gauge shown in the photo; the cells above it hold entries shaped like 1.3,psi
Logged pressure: 250,psi
